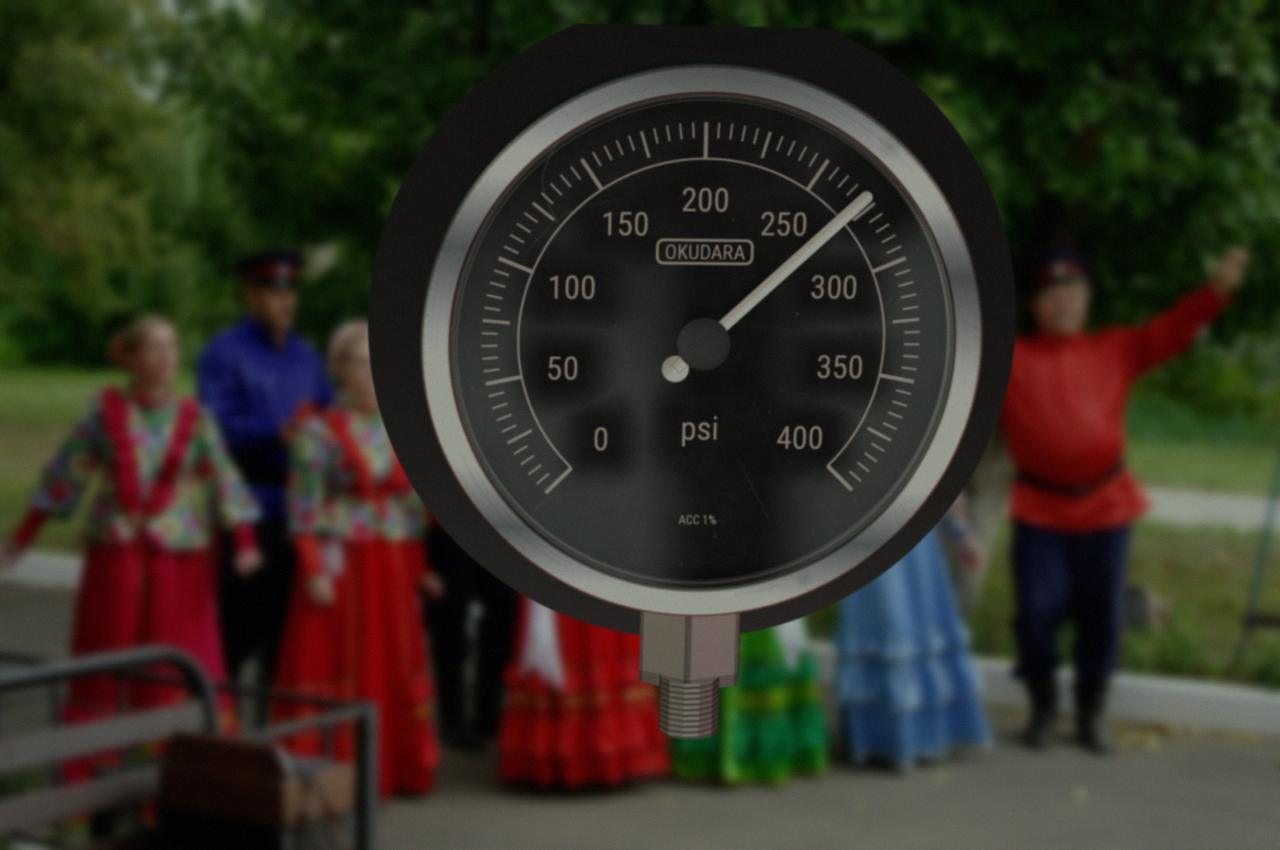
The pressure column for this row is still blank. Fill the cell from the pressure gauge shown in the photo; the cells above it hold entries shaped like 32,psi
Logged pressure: 270,psi
